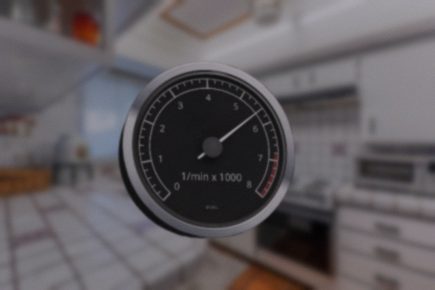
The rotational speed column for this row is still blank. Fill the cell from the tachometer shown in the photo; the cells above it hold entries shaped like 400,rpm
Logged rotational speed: 5600,rpm
